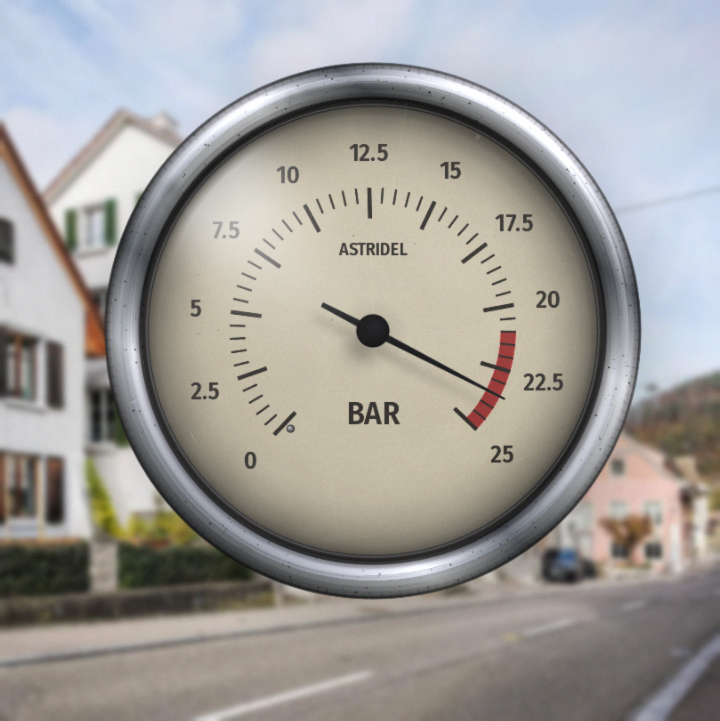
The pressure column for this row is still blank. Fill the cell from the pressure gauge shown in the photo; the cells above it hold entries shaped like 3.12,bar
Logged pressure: 23.5,bar
